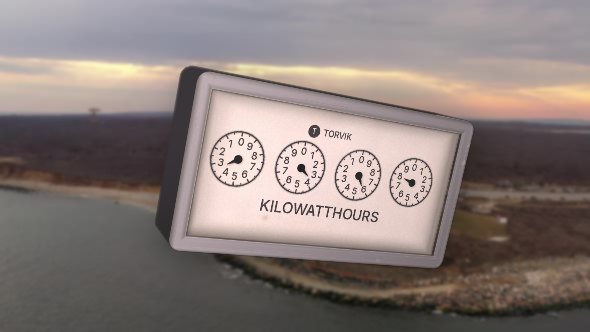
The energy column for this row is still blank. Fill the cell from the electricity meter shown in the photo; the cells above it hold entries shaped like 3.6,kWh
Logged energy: 3358,kWh
